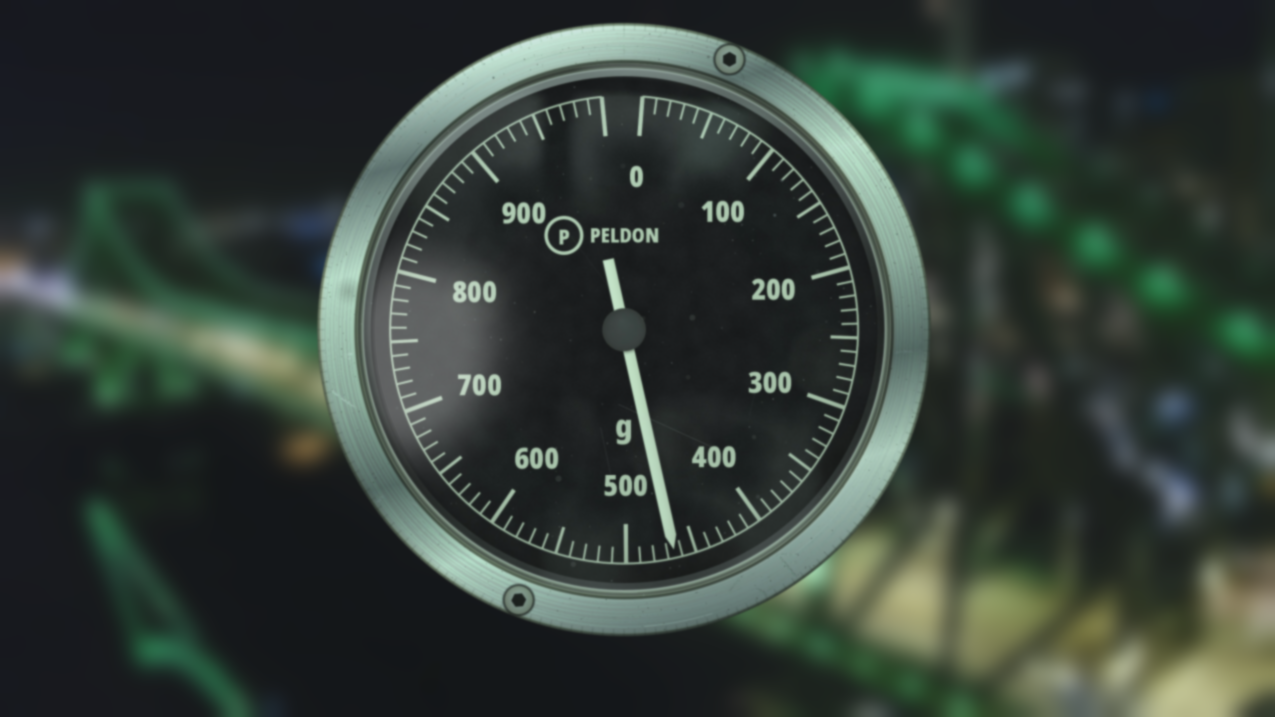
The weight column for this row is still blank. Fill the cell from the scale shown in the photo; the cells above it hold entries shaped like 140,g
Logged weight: 465,g
